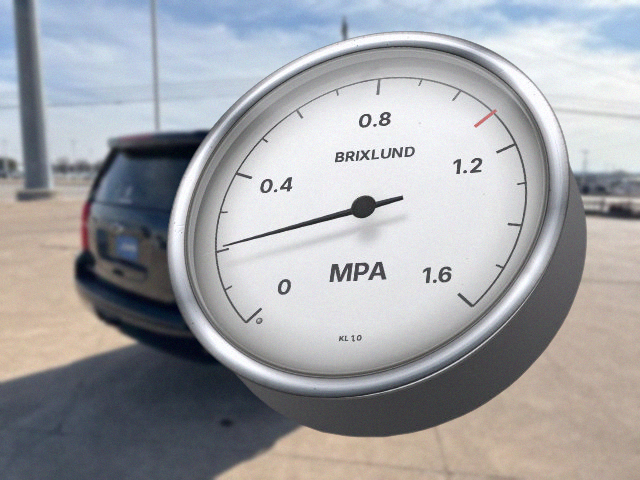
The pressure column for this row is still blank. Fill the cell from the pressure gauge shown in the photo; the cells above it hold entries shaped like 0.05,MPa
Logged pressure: 0.2,MPa
